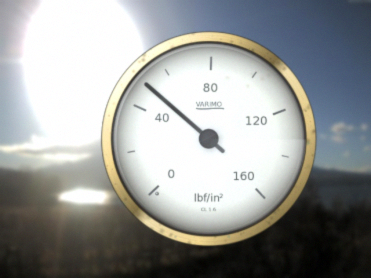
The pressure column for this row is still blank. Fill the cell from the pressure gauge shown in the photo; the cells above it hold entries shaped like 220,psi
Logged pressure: 50,psi
